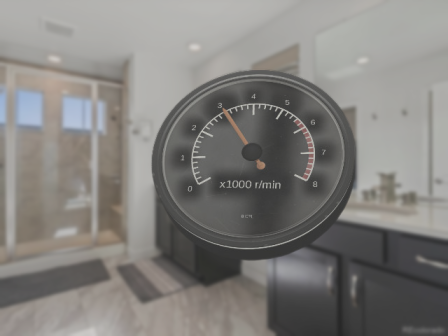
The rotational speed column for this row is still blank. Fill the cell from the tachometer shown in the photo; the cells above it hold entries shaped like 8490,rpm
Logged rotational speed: 3000,rpm
